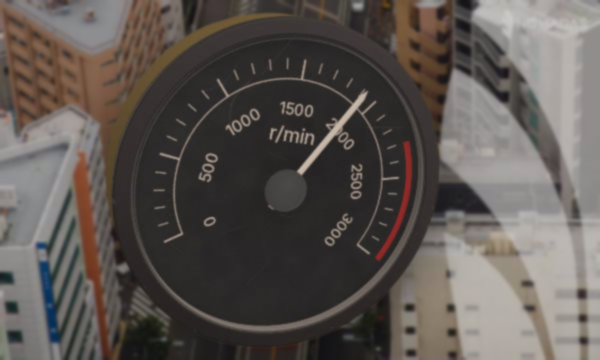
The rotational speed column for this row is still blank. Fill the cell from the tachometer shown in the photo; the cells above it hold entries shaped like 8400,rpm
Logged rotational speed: 1900,rpm
